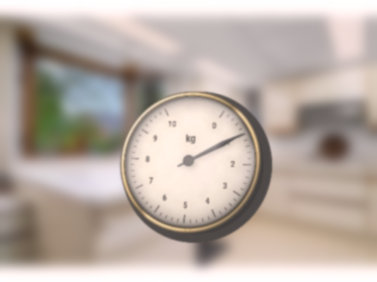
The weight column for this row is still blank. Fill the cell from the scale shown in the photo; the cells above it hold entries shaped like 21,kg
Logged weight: 1,kg
